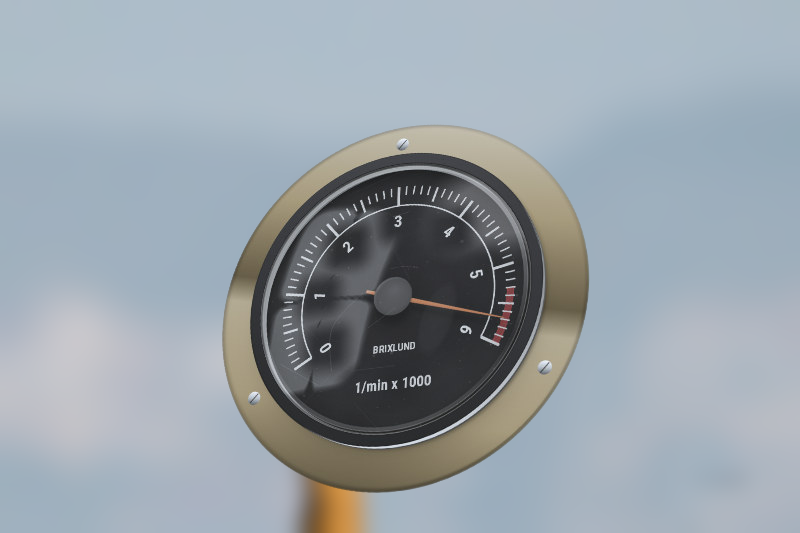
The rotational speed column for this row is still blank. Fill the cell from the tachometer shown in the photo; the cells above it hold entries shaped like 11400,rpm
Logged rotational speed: 5700,rpm
